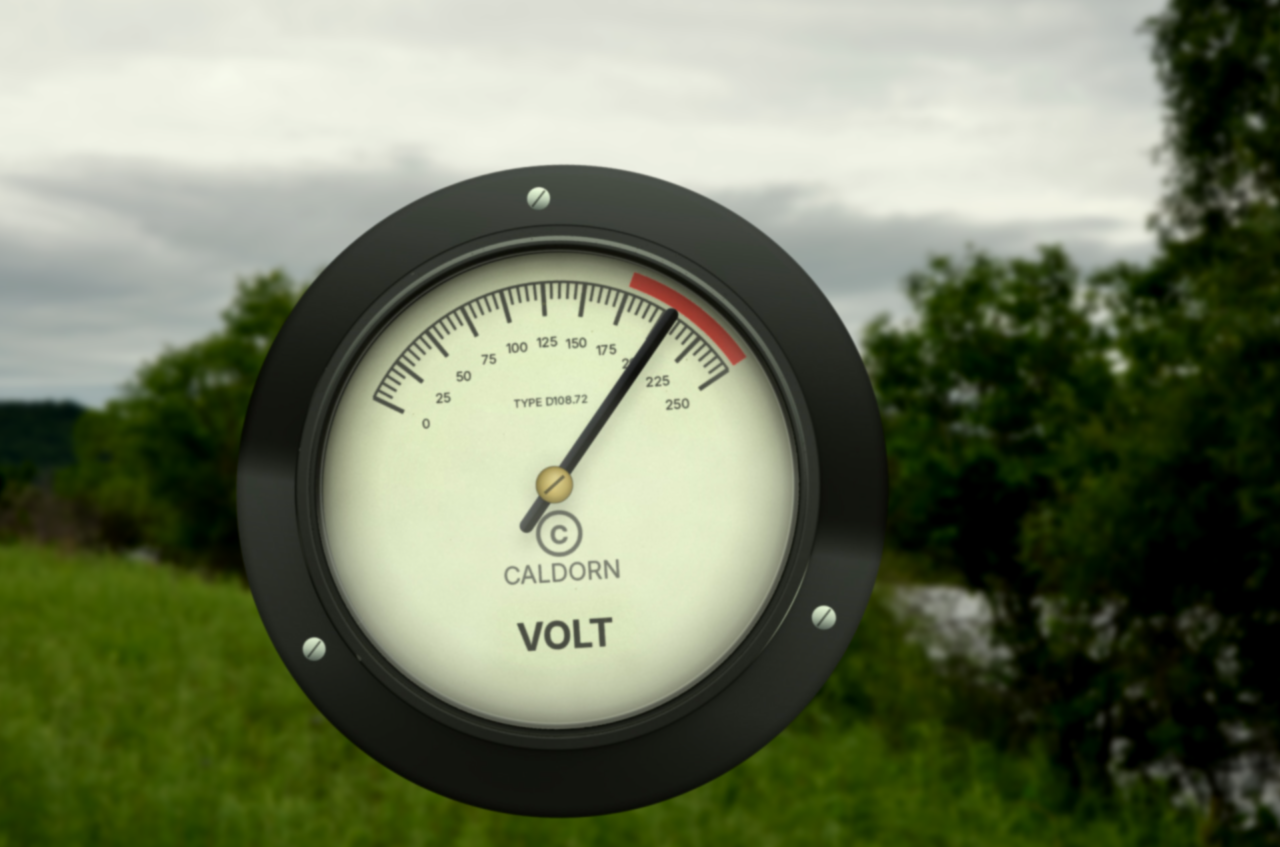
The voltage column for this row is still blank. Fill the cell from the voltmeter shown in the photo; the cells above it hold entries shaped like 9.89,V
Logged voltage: 205,V
